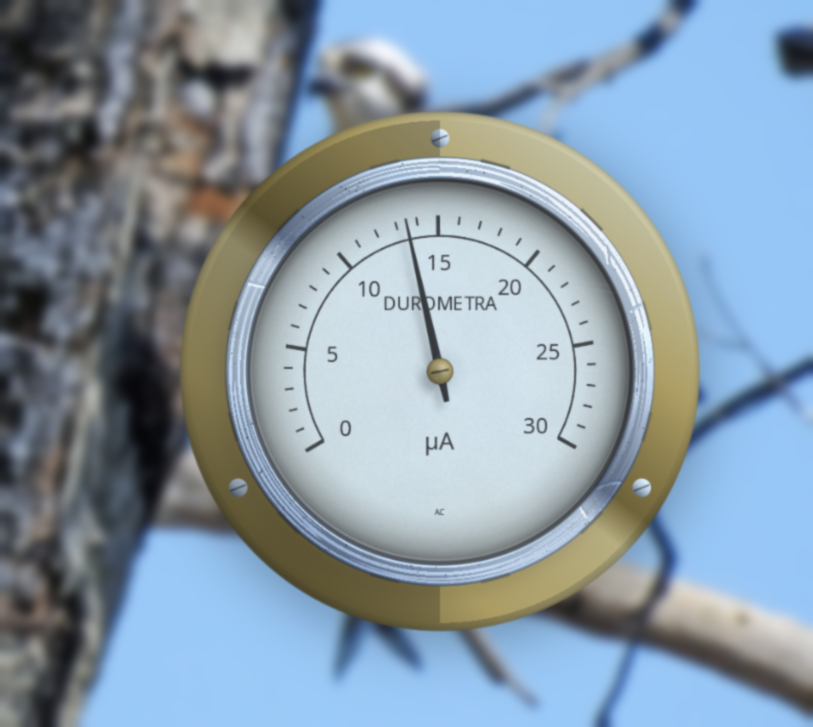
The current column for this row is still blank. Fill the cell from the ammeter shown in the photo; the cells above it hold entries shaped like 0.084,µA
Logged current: 13.5,µA
